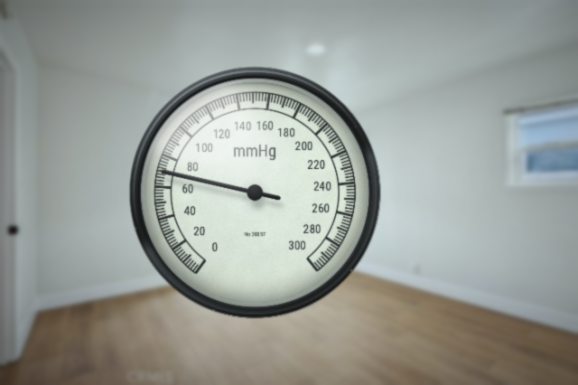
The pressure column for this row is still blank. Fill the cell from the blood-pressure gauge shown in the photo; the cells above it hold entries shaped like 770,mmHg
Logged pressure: 70,mmHg
